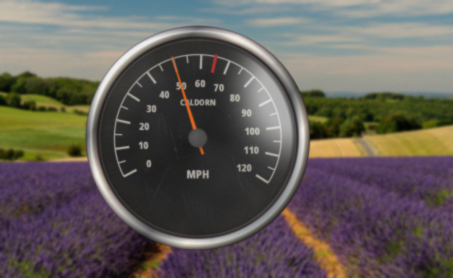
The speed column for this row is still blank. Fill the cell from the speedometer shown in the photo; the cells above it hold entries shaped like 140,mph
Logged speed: 50,mph
